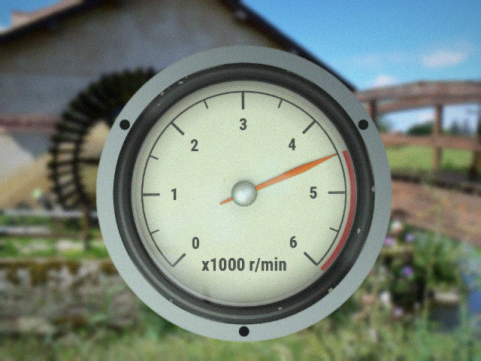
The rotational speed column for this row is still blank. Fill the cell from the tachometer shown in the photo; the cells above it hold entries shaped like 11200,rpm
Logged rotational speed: 4500,rpm
